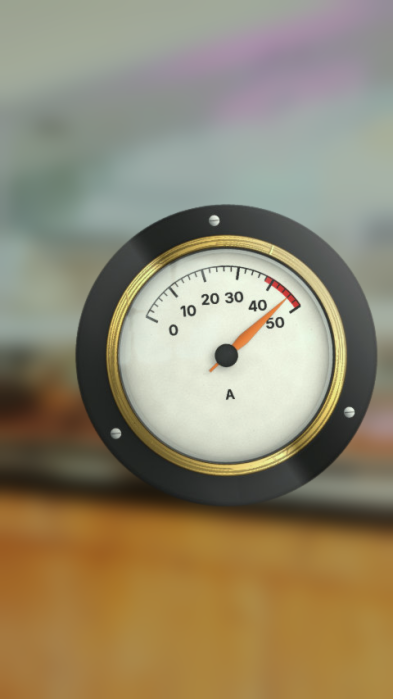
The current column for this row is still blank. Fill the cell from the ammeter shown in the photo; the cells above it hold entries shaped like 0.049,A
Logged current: 46,A
